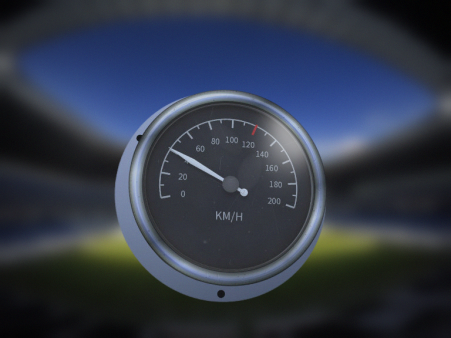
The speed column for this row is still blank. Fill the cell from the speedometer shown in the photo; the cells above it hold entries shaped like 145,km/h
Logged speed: 40,km/h
